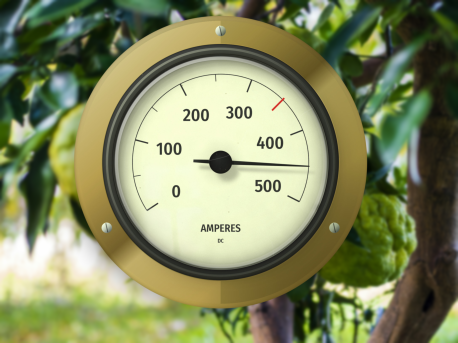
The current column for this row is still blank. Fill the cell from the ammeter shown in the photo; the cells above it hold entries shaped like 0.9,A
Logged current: 450,A
